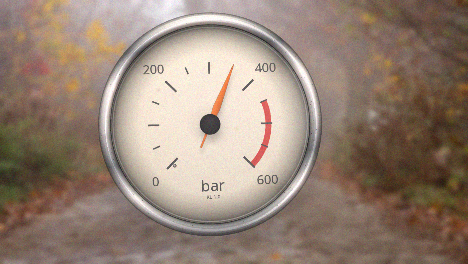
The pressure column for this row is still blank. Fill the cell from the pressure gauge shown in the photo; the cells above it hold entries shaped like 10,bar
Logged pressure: 350,bar
